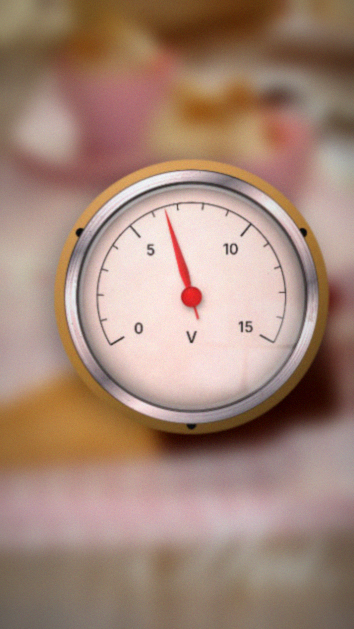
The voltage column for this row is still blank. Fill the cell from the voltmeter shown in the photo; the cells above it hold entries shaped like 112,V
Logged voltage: 6.5,V
